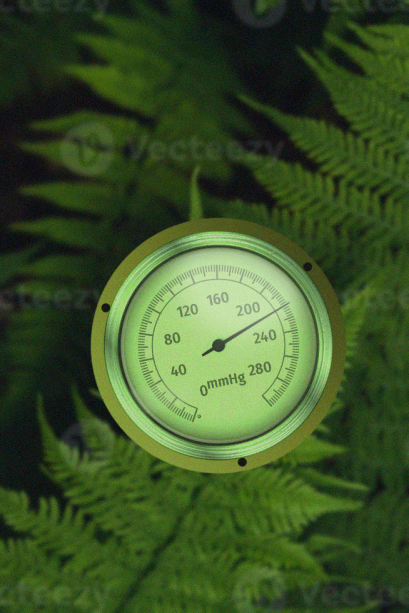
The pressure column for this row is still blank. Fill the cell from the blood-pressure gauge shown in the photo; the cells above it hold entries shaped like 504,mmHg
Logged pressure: 220,mmHg
